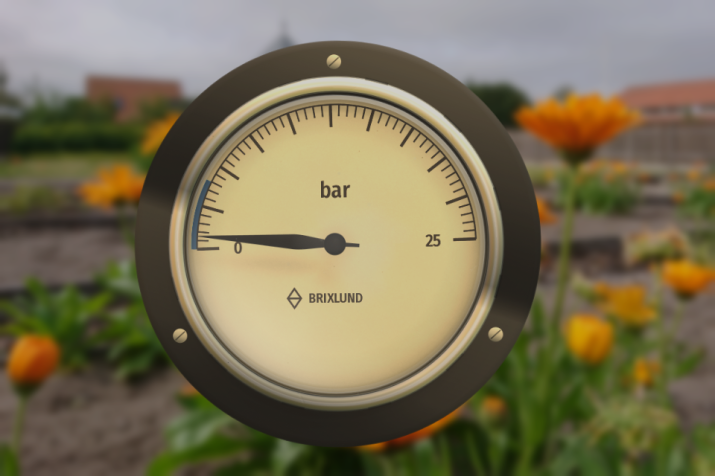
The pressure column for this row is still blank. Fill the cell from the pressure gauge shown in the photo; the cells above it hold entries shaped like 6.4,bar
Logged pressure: 0.75,bar
